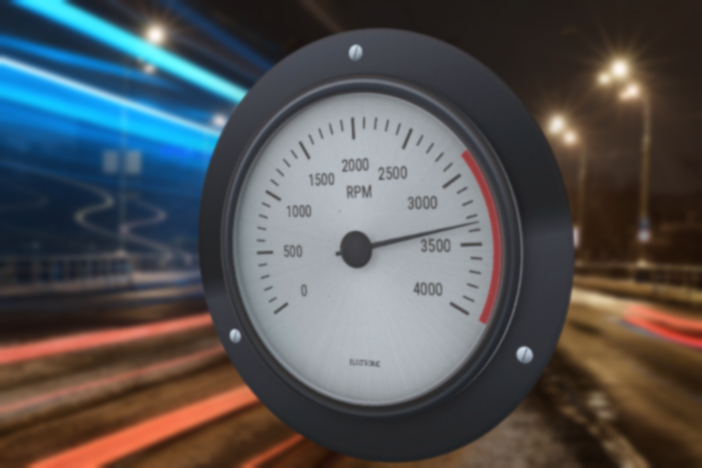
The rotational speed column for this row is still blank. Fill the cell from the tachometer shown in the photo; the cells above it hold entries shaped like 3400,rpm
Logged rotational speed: 3350,rpm
